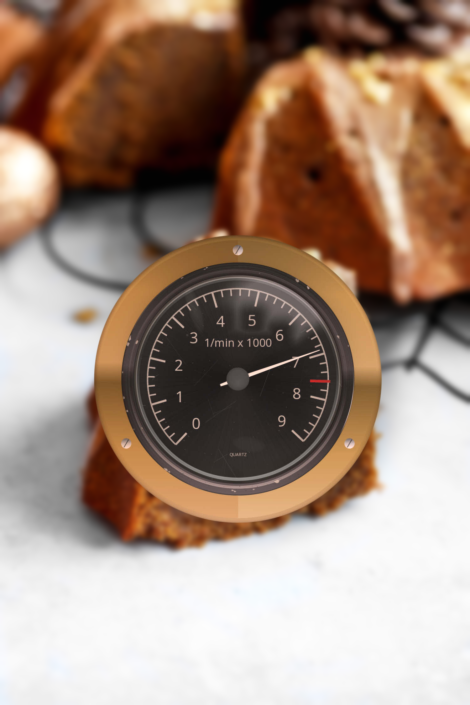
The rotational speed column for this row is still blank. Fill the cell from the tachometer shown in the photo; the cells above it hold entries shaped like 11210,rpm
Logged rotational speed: 6900,rpm
